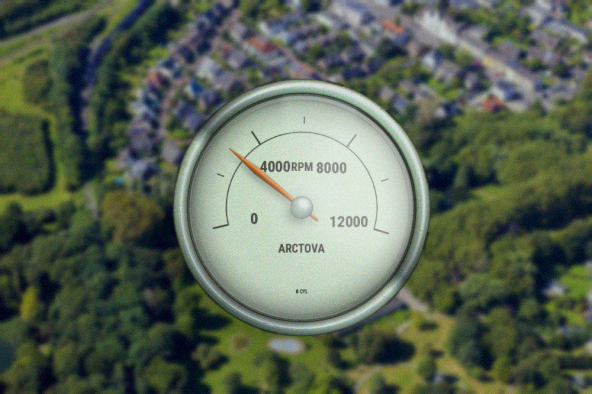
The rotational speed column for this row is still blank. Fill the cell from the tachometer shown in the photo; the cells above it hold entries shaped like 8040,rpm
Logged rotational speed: 3000,rpm
